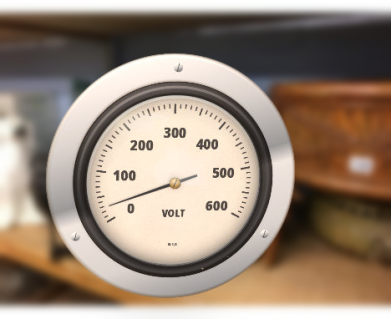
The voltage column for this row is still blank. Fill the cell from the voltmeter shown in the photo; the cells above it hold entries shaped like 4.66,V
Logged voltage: 30,V
